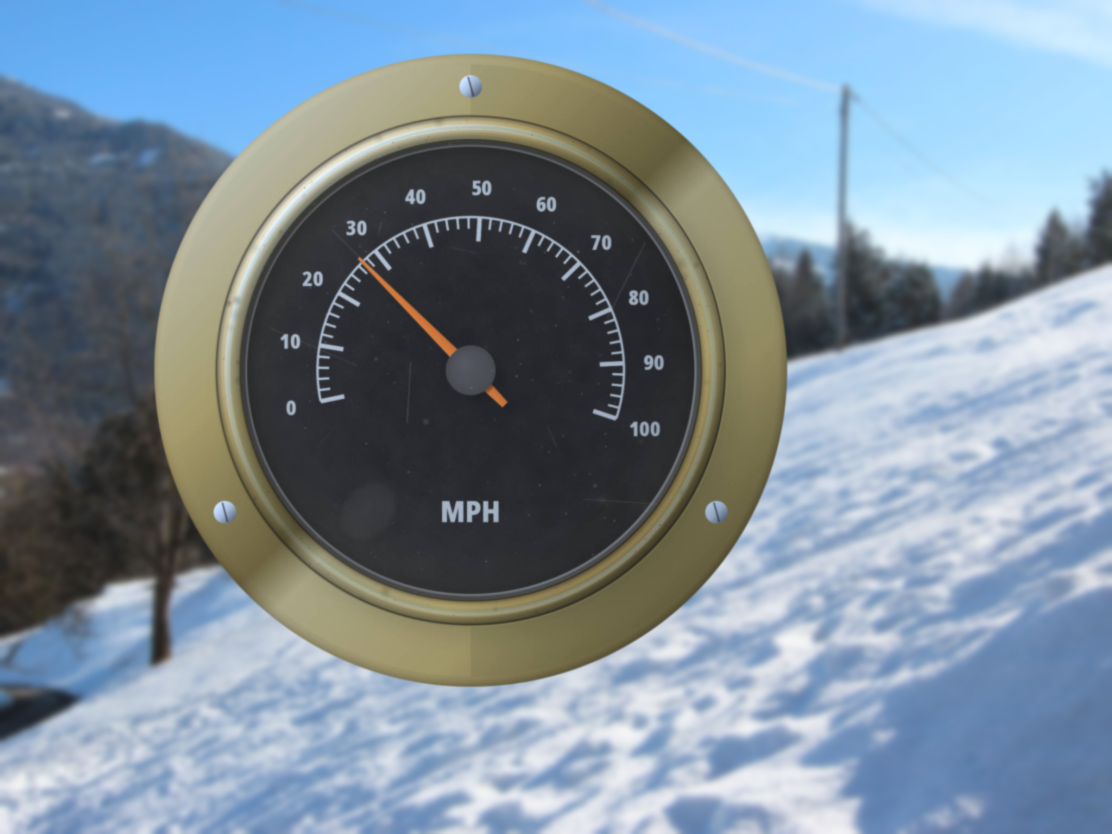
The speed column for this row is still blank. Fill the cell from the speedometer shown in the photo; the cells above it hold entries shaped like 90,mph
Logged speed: 27,mph
